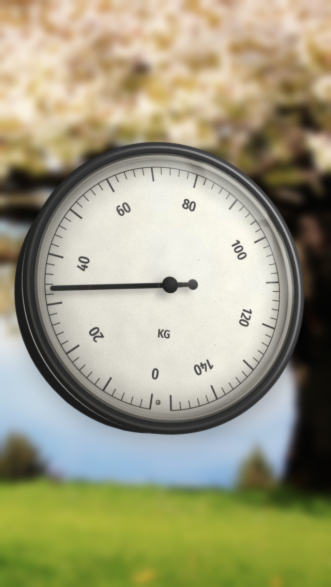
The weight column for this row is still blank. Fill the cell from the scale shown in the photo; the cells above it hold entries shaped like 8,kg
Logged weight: 33,kg
